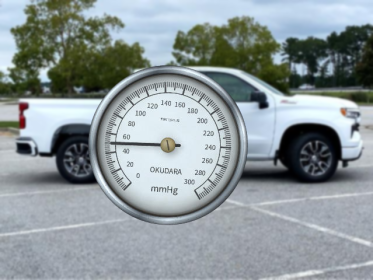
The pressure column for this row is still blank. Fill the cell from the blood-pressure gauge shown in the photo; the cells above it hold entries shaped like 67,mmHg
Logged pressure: 50,mmHg
